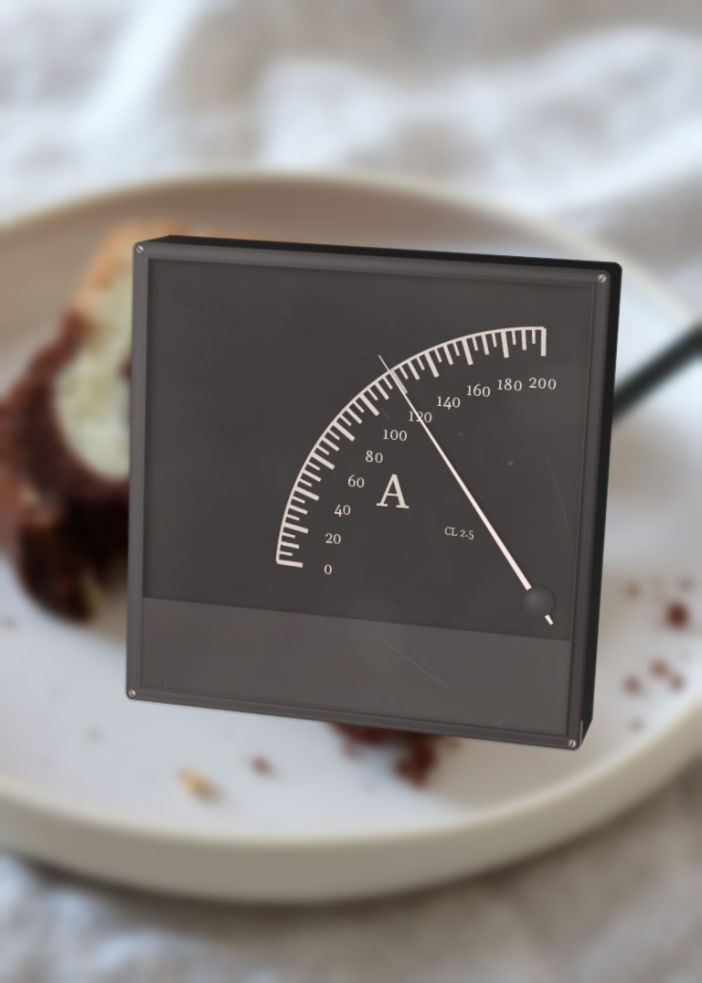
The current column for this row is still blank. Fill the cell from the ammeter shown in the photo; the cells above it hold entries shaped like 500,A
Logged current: 120,A
